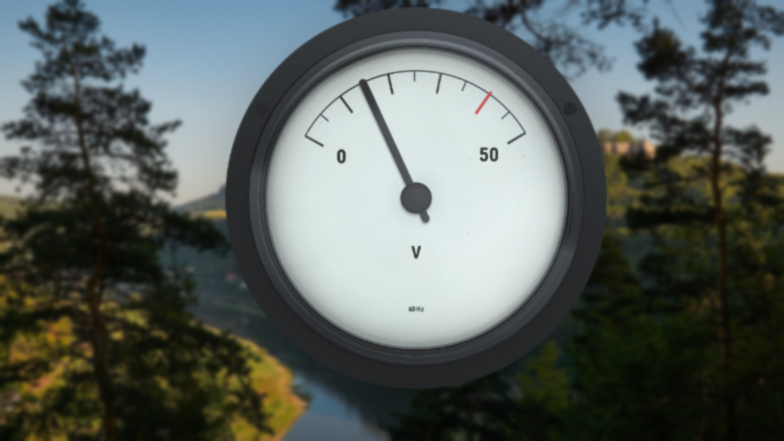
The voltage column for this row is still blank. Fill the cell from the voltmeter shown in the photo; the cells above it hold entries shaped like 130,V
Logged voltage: 15,V
